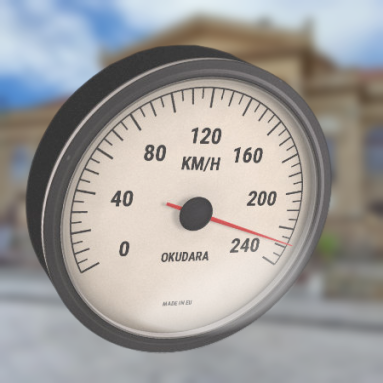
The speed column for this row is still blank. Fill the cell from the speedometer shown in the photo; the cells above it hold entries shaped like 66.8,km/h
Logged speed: 227.5,km/h
